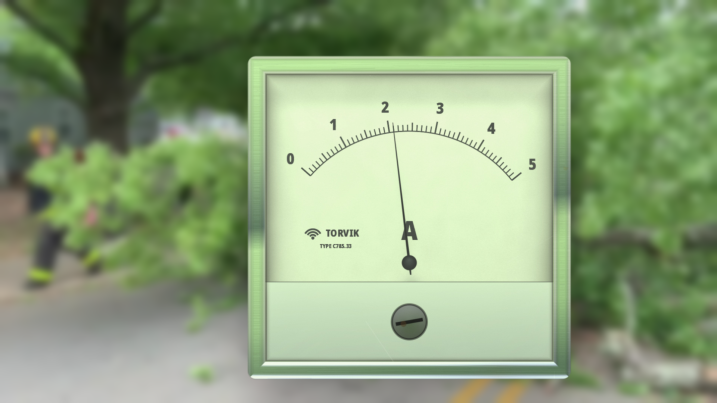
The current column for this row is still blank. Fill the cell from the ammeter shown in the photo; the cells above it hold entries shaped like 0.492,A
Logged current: 2.1,A
